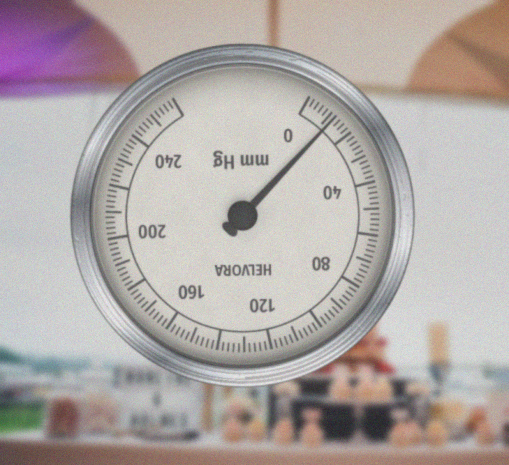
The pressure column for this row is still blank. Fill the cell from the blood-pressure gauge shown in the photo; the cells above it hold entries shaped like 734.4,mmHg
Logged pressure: 12,mmHg
